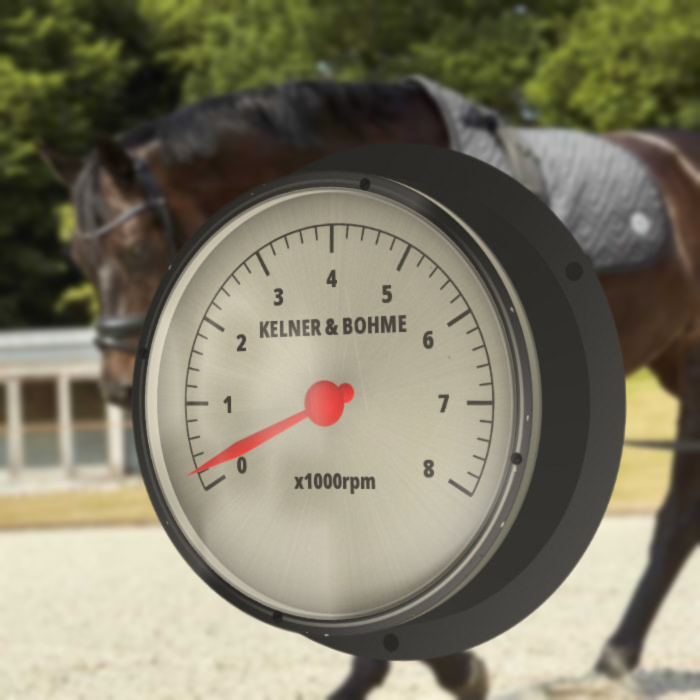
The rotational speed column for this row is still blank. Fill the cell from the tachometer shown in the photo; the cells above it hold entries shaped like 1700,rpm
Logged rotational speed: 200,rpm
